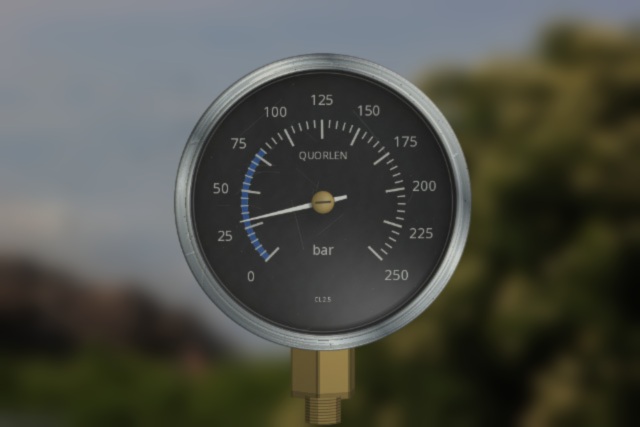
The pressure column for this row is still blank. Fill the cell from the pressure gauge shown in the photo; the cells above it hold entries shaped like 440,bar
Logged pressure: 30,bar
